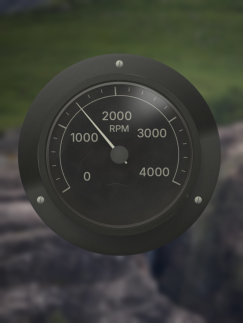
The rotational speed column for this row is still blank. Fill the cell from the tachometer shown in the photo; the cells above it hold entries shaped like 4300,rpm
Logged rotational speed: 1400,rpm
